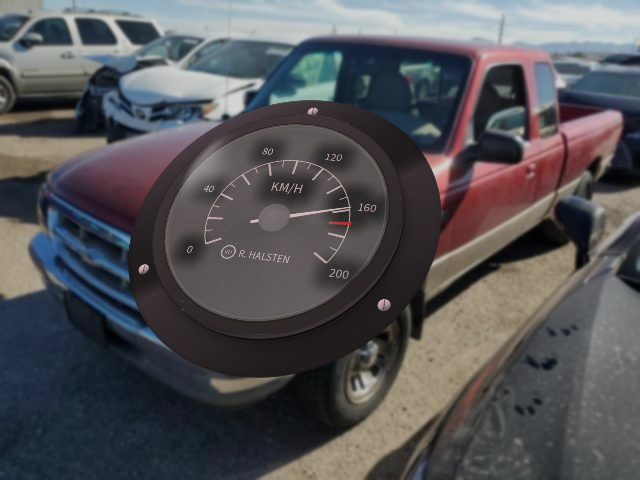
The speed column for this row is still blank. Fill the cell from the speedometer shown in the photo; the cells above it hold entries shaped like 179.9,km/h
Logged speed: 160,km/h
